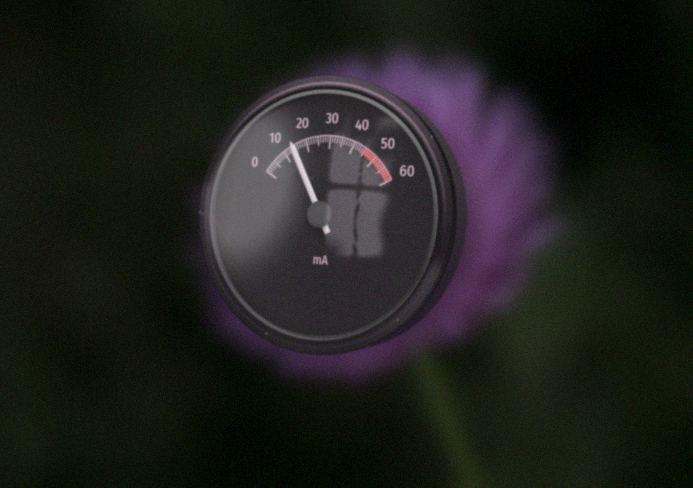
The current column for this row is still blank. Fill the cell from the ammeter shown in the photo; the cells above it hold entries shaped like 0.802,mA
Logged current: 15,mA
